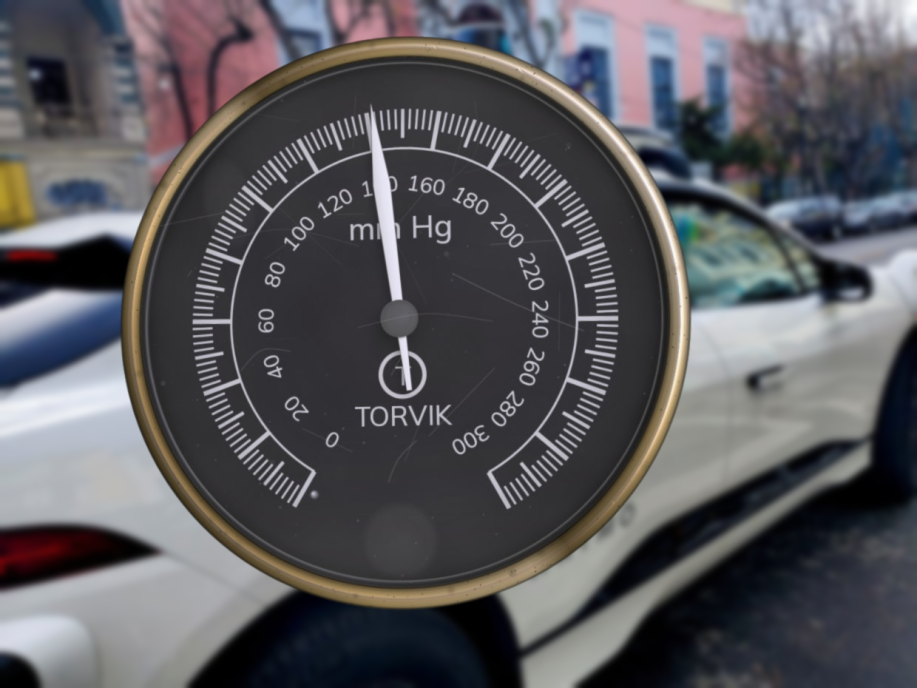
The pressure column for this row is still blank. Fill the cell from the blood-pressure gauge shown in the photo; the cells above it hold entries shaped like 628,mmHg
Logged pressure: 142,mmHg
